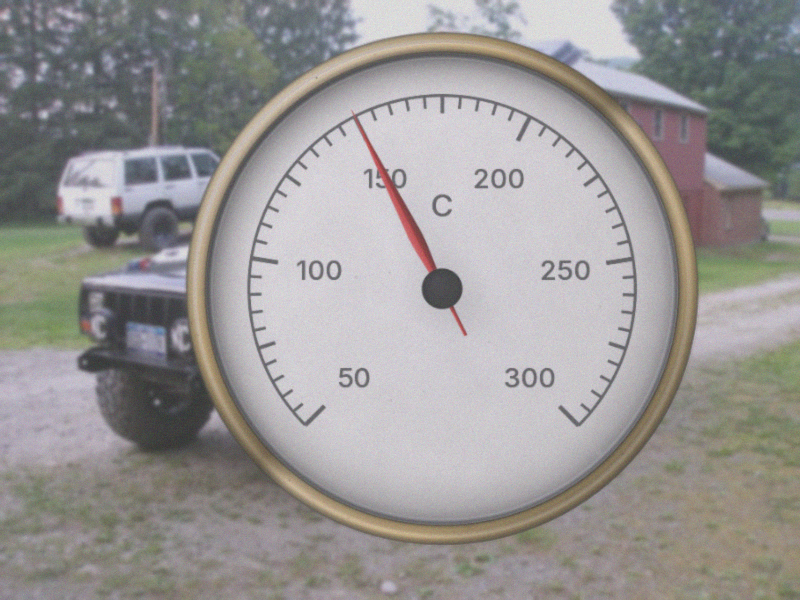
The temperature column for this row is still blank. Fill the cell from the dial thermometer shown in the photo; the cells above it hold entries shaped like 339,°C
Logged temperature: 150,°C
